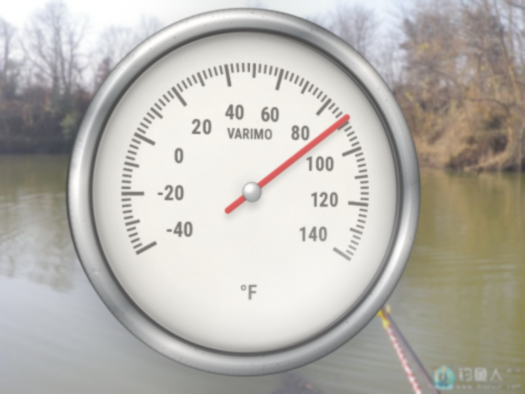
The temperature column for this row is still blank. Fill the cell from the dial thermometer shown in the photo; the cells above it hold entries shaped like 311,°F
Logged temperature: 88,°F
